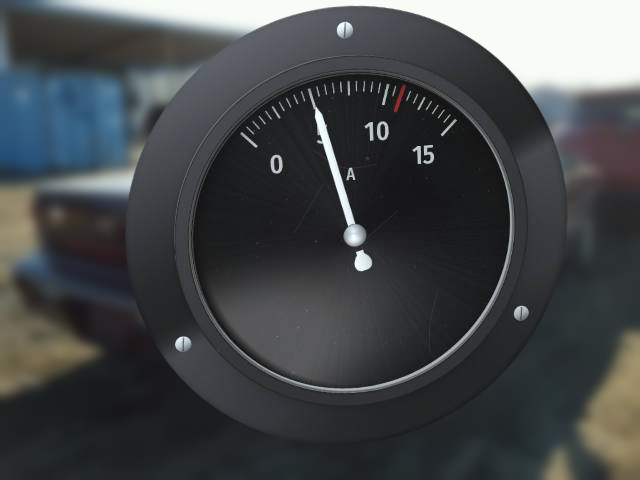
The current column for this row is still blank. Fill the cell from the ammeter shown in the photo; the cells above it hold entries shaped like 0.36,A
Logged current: 5,A
